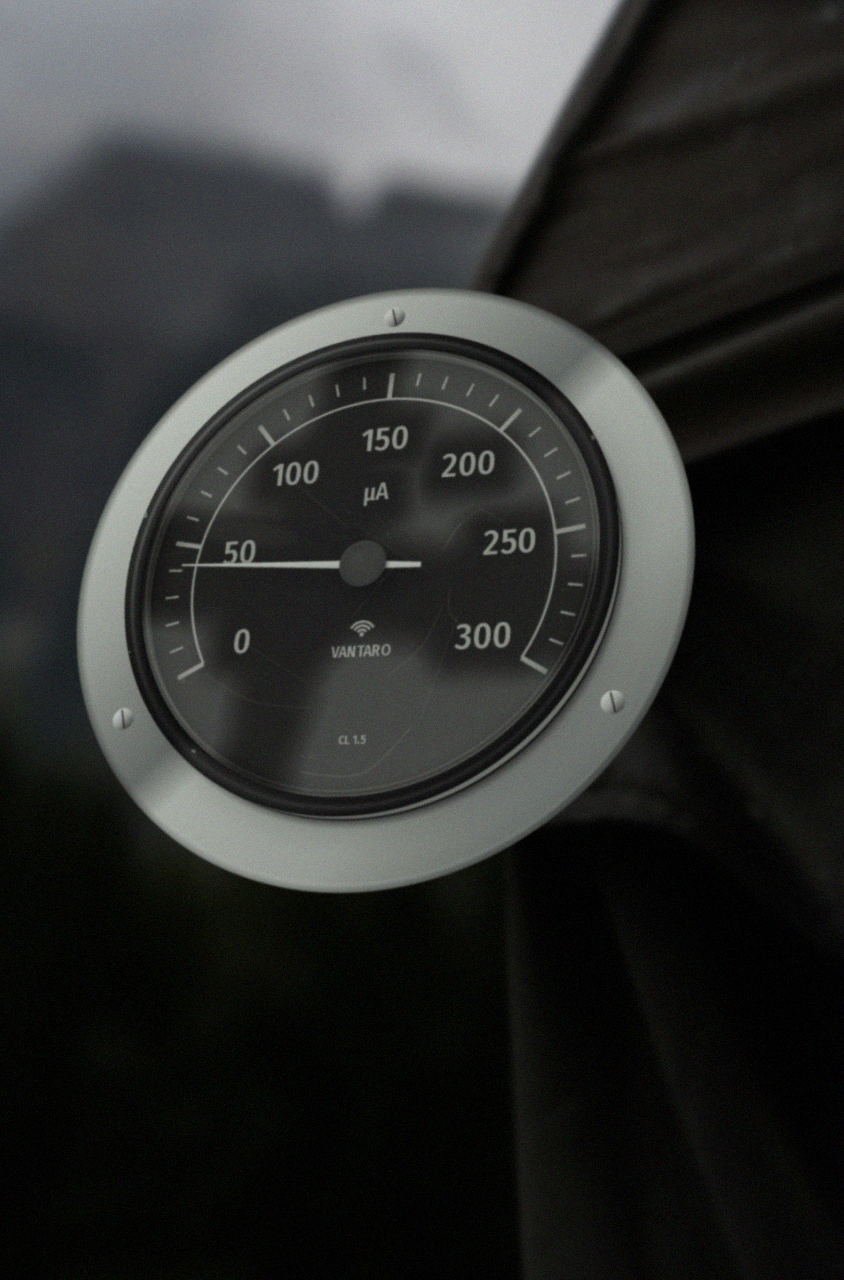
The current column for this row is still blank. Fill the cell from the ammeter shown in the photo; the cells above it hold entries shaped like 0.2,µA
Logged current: 40,µA
